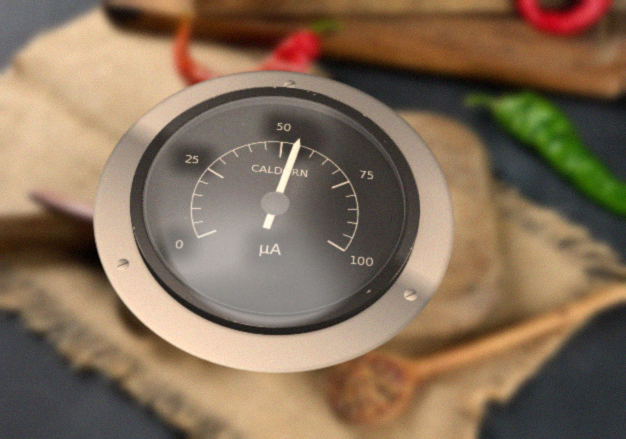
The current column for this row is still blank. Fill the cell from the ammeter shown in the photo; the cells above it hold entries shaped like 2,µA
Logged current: 55,µA
